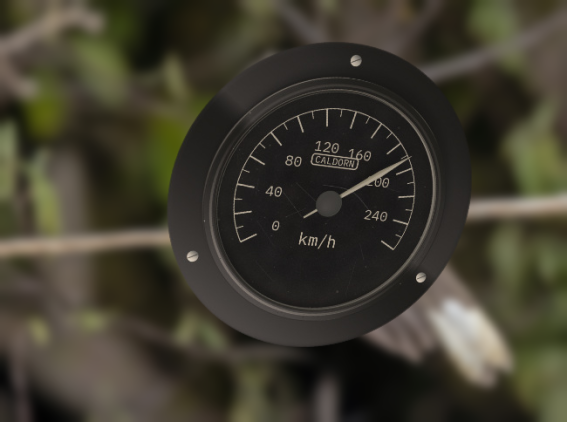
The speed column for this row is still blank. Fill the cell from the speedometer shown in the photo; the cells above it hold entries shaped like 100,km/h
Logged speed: 190,km/h
